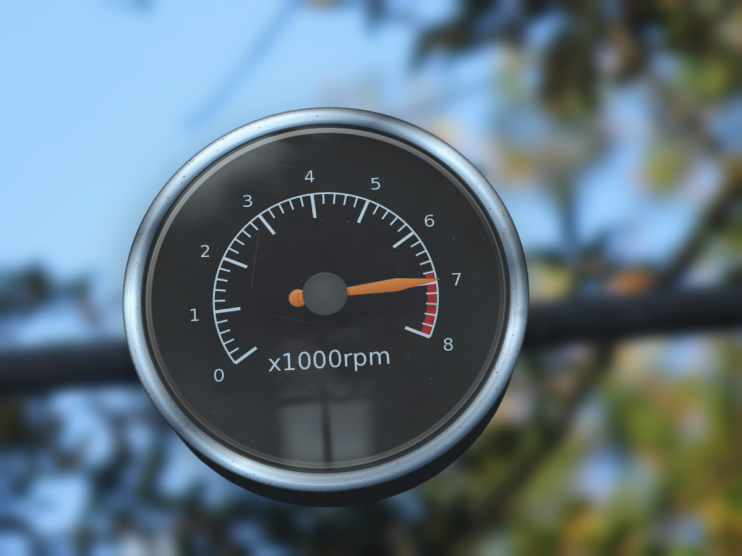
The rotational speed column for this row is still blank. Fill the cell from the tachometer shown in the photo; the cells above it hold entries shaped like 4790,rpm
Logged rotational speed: 7000,rpm
